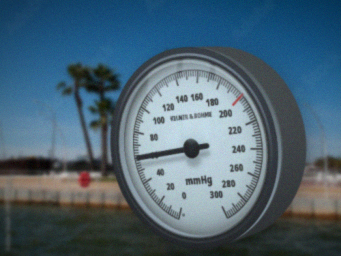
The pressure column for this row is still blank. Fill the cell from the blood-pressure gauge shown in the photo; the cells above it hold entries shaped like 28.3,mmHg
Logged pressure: 60,mmHg
